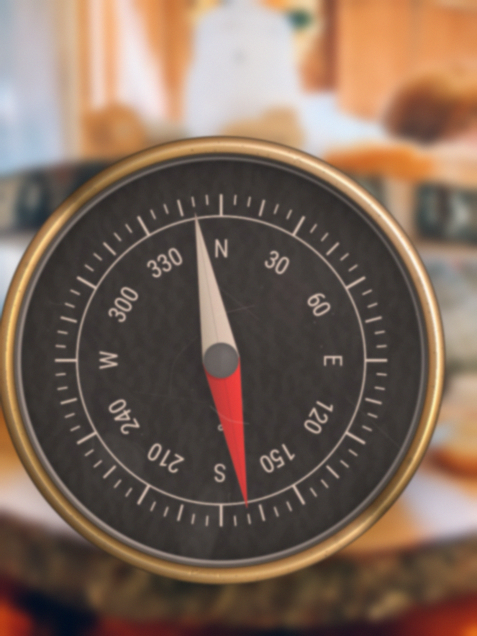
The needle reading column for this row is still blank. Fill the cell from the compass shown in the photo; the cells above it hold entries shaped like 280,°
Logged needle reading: 170,°
